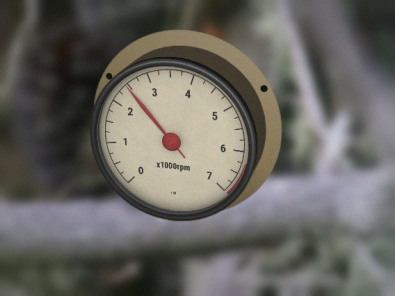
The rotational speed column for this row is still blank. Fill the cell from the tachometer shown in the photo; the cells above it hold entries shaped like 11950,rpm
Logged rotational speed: 2500,rpm
